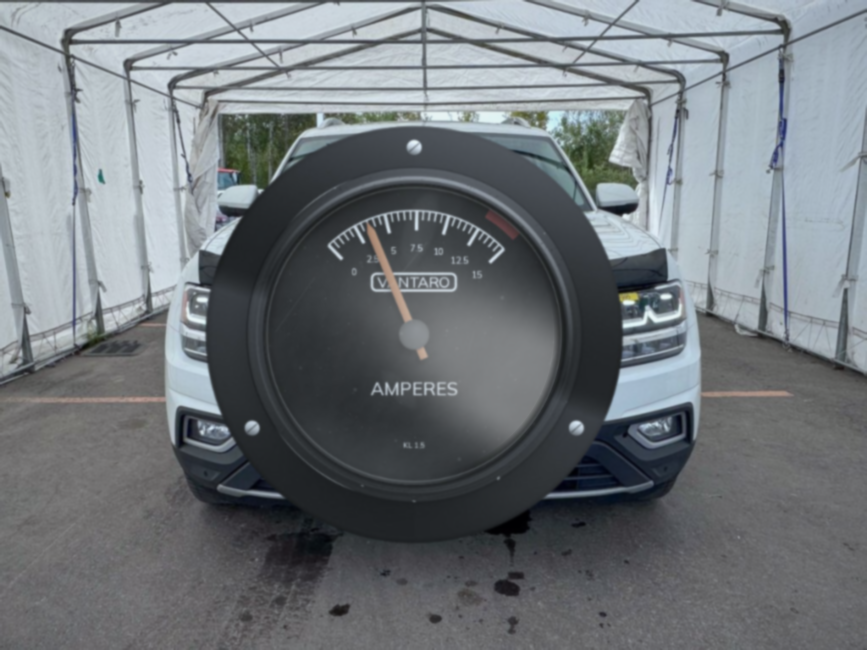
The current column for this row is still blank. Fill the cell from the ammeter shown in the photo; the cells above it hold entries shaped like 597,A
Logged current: 3.5,A
